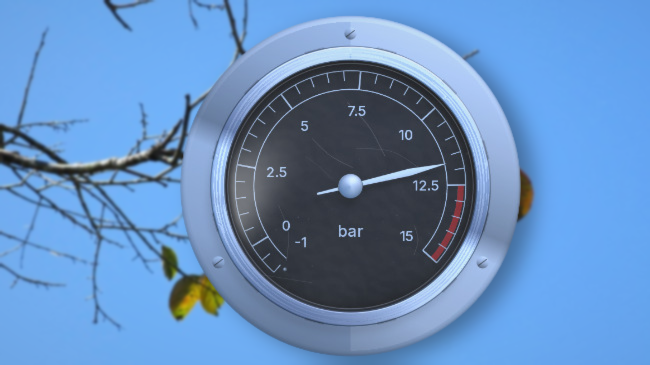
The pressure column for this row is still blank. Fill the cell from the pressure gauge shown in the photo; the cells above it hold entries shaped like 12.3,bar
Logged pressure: 11.75,bar
